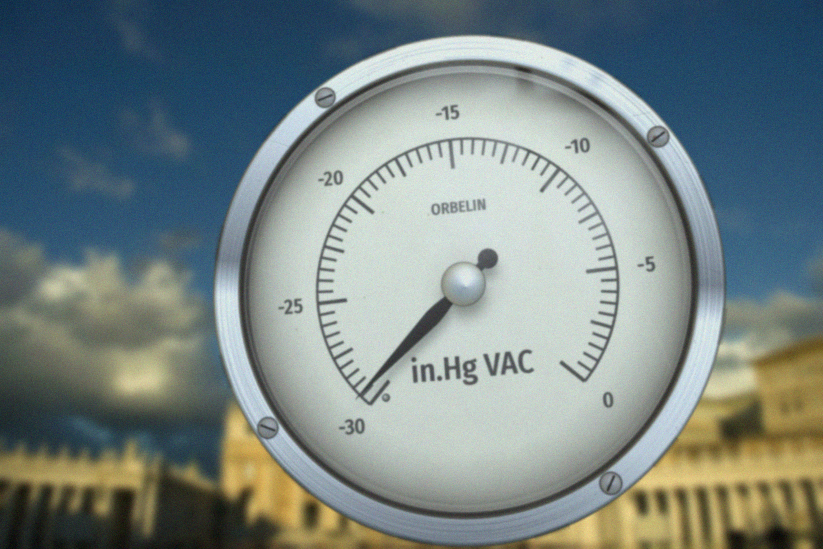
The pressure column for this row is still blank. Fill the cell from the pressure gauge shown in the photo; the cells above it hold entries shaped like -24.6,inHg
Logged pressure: -29.5,inHg
